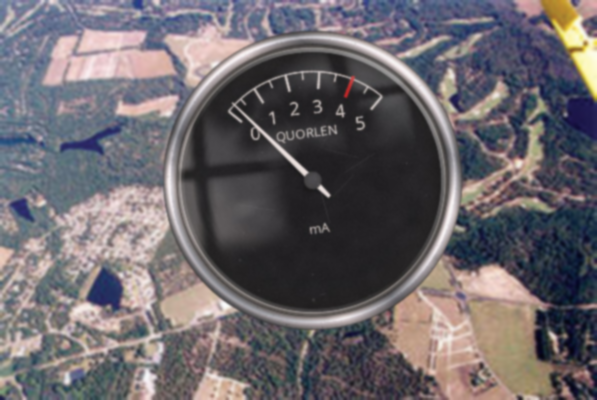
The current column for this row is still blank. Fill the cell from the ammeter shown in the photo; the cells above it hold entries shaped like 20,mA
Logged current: 0.25,mA
